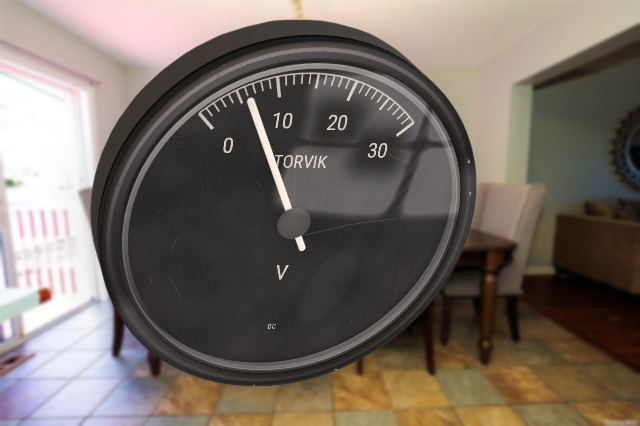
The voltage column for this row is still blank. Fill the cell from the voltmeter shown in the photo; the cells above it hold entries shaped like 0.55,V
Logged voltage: 6,V
